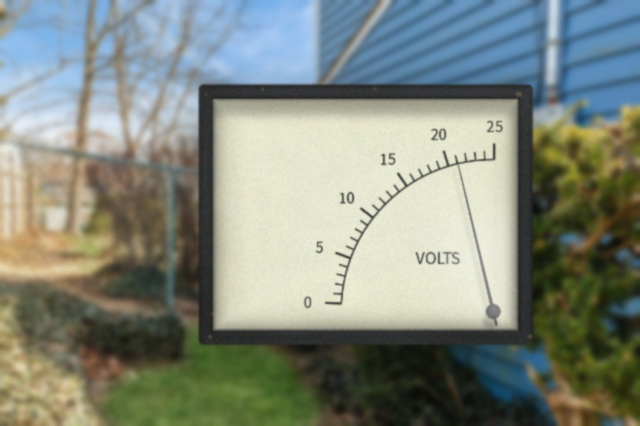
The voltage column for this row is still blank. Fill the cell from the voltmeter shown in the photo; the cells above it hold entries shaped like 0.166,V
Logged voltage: 21,V
